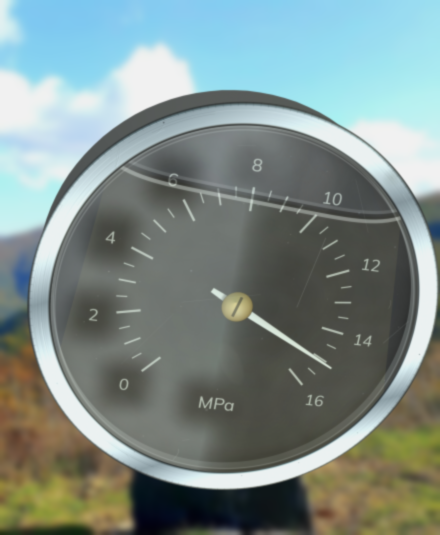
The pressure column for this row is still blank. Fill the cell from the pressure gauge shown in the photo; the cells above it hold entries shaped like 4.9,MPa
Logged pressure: 15,MPa
